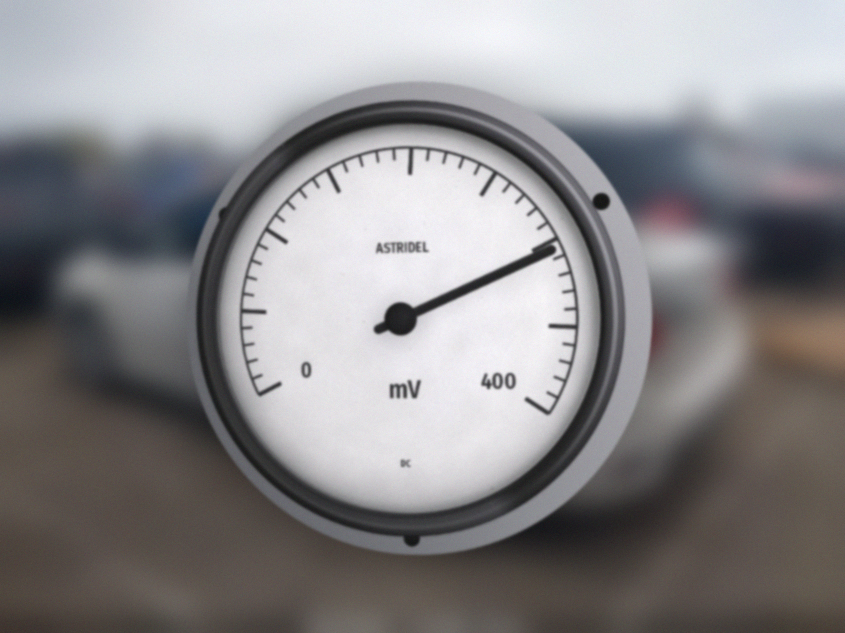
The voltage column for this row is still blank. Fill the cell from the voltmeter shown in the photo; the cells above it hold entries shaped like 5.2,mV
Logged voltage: 305,mV
